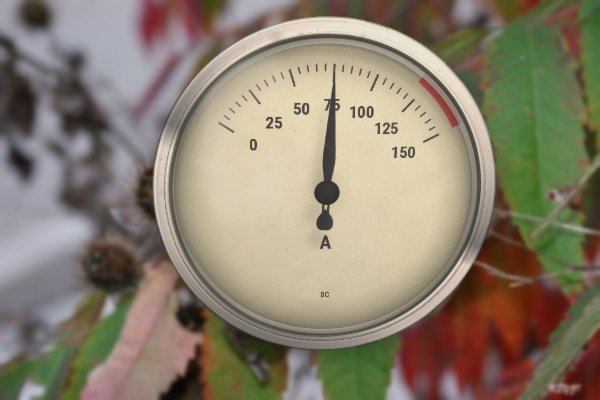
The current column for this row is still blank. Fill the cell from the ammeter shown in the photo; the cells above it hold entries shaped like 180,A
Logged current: 75,A
